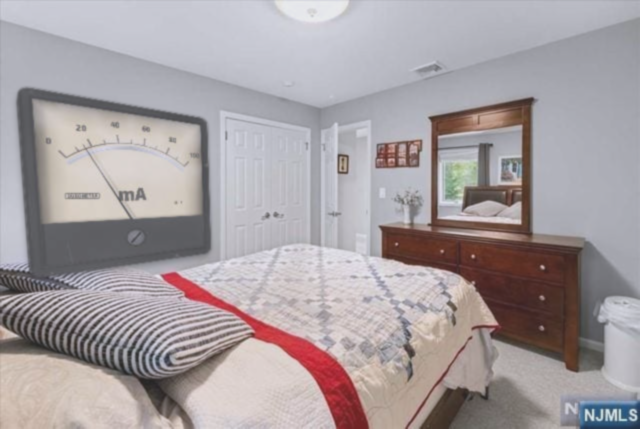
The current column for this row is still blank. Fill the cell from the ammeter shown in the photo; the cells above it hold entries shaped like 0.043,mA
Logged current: 15,mA
